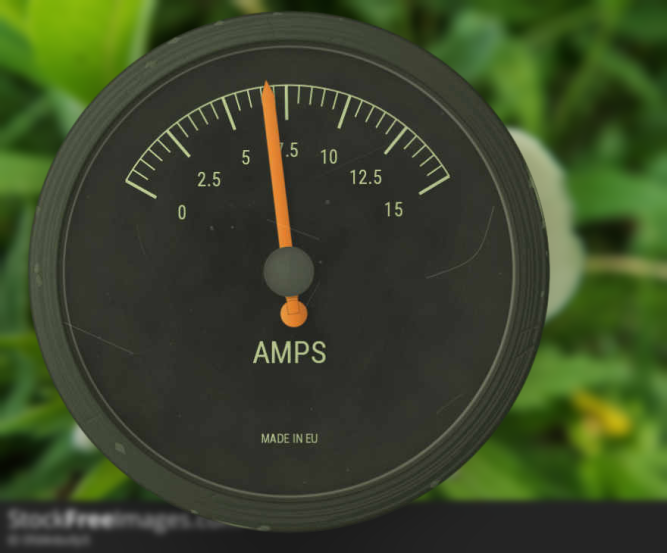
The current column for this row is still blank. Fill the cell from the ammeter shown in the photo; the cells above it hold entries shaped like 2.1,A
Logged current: 6.75,A
